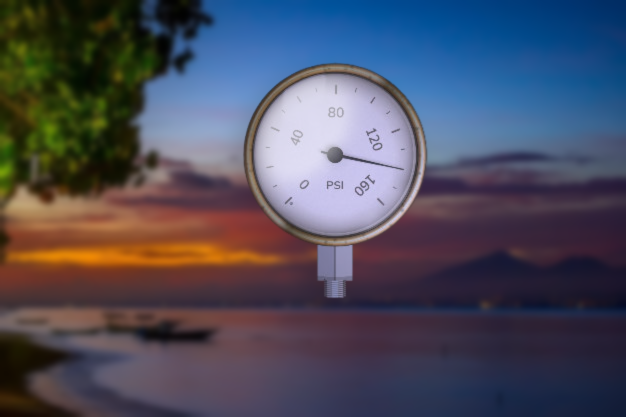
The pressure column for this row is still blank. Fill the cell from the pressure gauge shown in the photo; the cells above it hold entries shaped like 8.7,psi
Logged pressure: 140,psi
